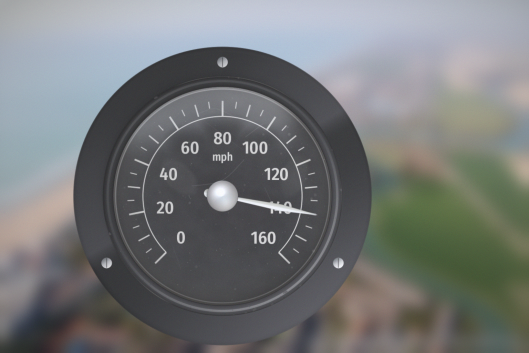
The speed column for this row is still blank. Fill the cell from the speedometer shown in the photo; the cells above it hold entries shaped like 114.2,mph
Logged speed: 140,mph
